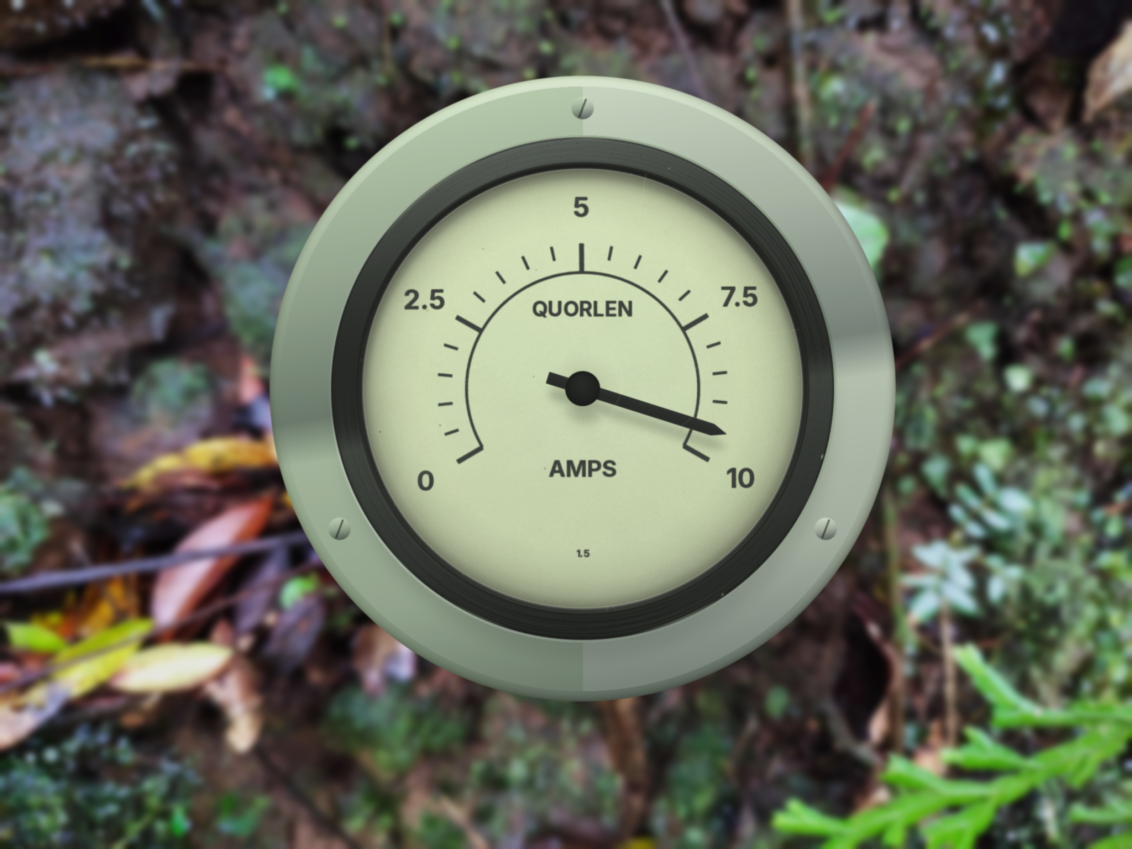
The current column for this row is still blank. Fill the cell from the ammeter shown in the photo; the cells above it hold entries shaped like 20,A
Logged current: 9.5,A
